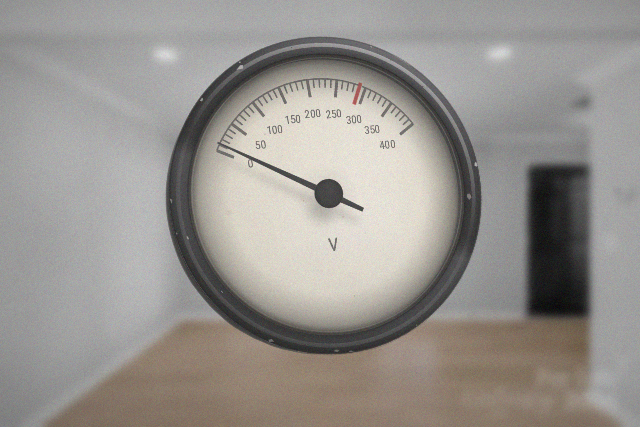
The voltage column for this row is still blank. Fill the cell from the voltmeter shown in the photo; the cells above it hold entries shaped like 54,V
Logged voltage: 10,V
